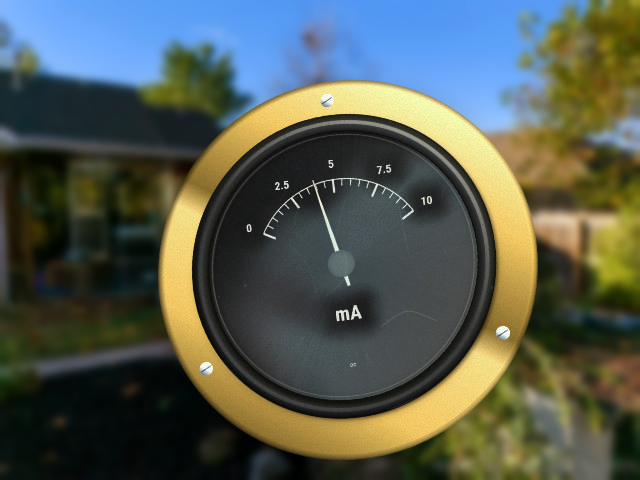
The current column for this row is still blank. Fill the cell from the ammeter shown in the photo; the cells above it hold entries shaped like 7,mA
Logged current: 4,mA
